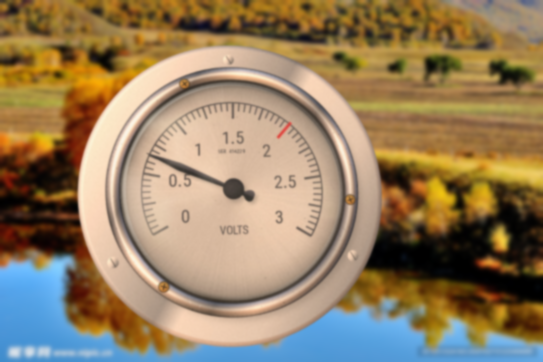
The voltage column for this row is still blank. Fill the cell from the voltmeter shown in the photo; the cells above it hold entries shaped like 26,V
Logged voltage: 0.65,V
